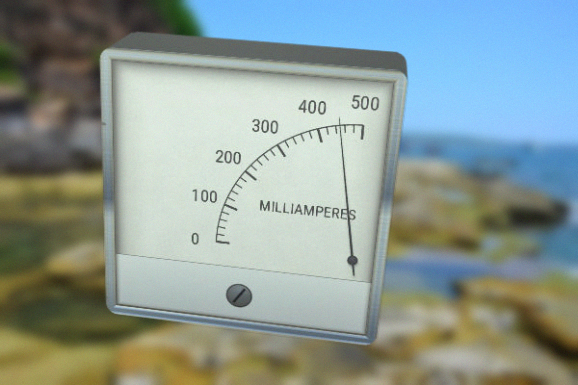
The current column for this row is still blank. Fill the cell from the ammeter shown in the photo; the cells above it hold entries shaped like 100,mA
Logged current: 450,mA
